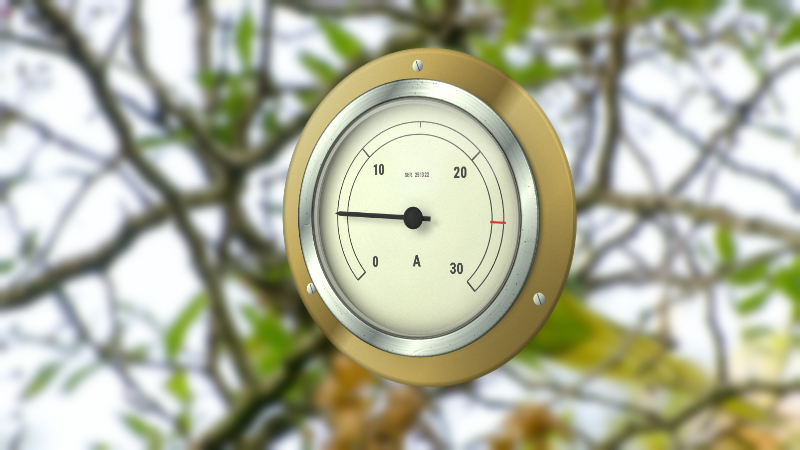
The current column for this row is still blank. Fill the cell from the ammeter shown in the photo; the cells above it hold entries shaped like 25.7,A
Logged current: 5,A
